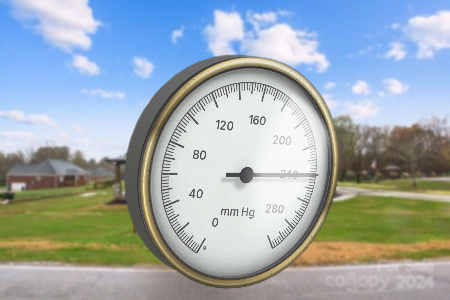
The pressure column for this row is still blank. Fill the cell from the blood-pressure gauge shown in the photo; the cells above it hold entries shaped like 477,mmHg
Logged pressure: 240,mmHg
